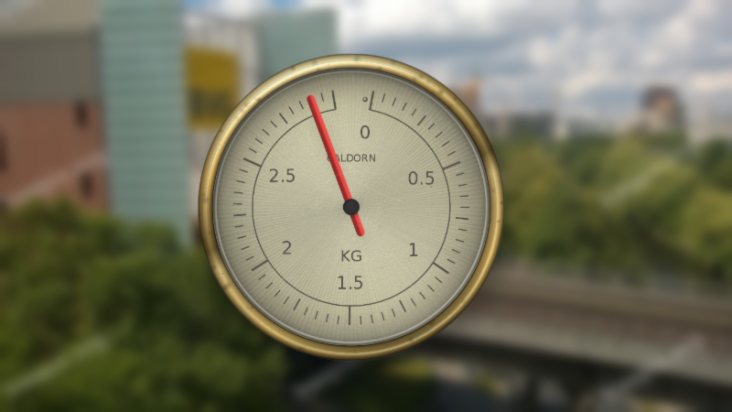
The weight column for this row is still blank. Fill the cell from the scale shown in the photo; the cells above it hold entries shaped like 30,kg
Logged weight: 2.9,kg
